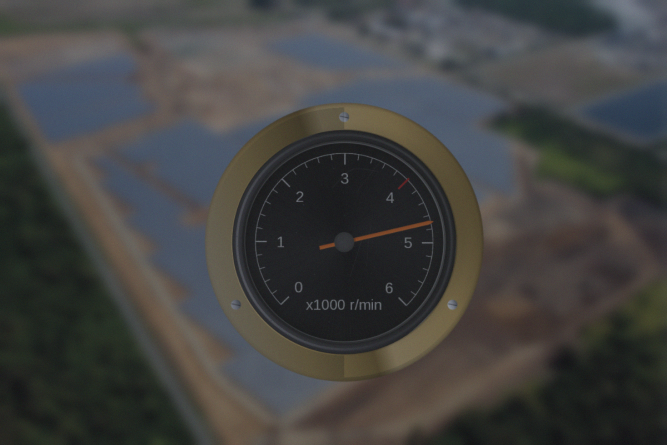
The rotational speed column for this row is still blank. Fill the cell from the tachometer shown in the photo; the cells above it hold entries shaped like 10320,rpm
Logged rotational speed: 4700,rpm
